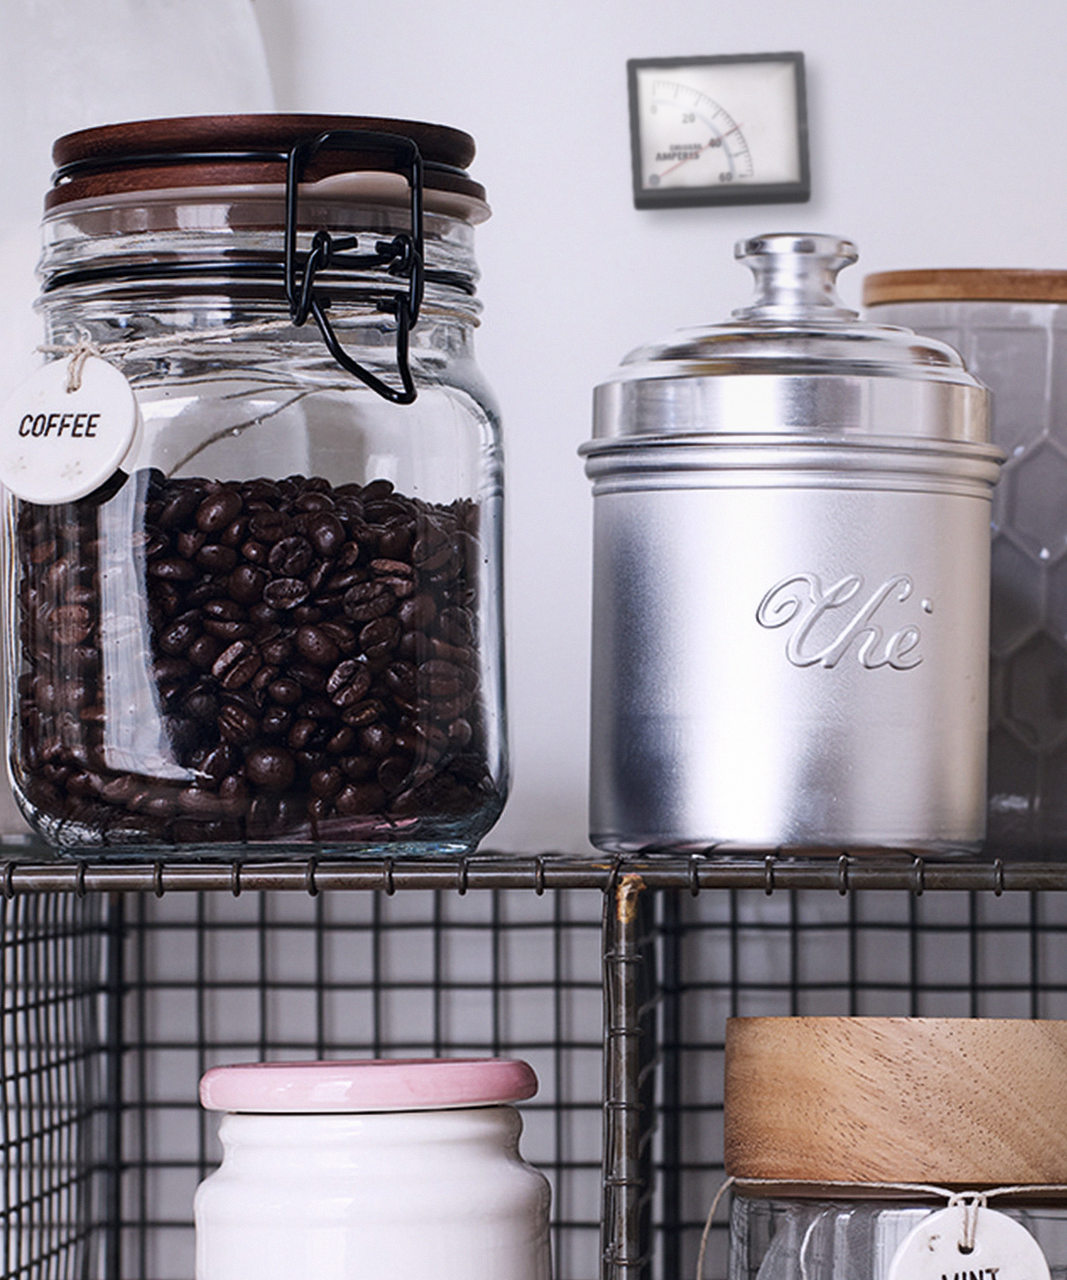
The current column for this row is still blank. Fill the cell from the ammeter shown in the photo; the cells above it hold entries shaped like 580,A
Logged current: 40,A
